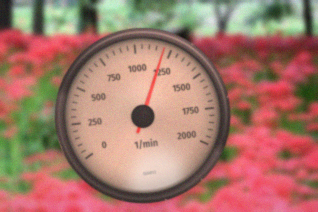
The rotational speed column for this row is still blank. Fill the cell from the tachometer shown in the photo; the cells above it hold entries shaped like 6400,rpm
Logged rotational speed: 1200,rpm
